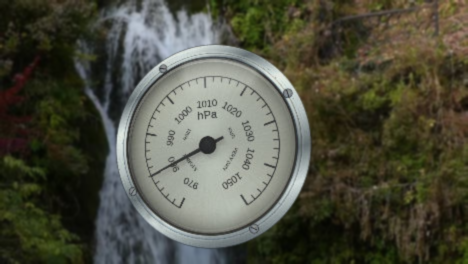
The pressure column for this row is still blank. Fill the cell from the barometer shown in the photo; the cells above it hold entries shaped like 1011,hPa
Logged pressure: 980,hPa
